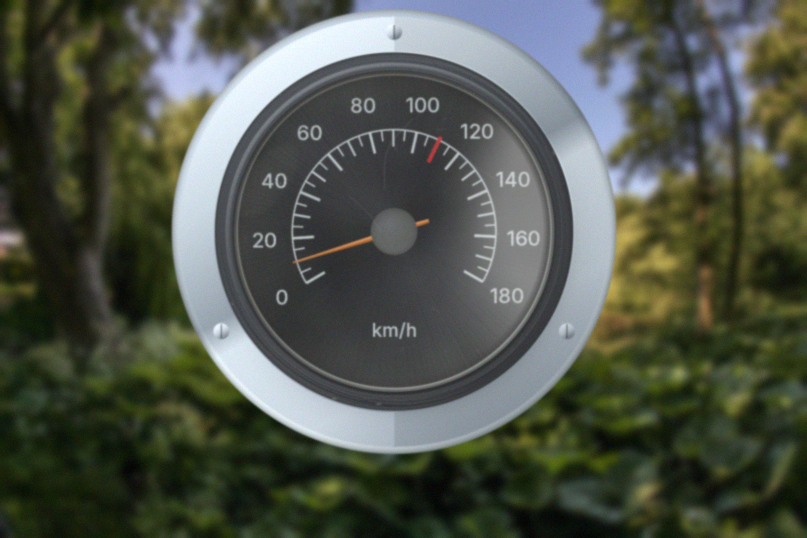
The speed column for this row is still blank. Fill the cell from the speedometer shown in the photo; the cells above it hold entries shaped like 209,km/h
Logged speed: 10,km/h
